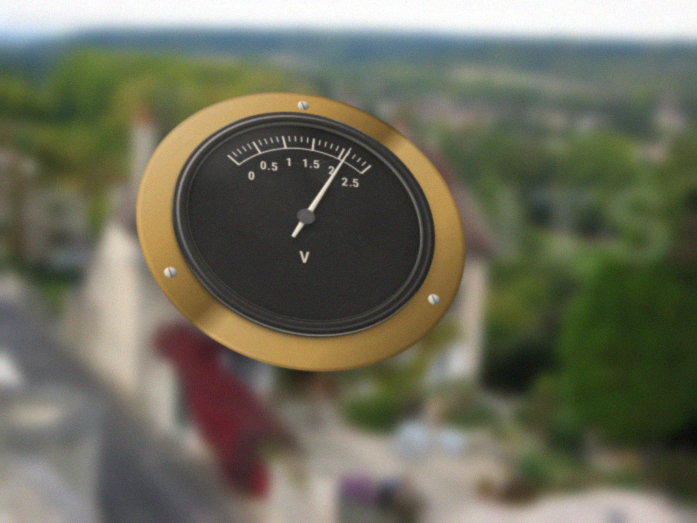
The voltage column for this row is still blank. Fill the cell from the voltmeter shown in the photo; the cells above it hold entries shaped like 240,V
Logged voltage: 2.1,V
